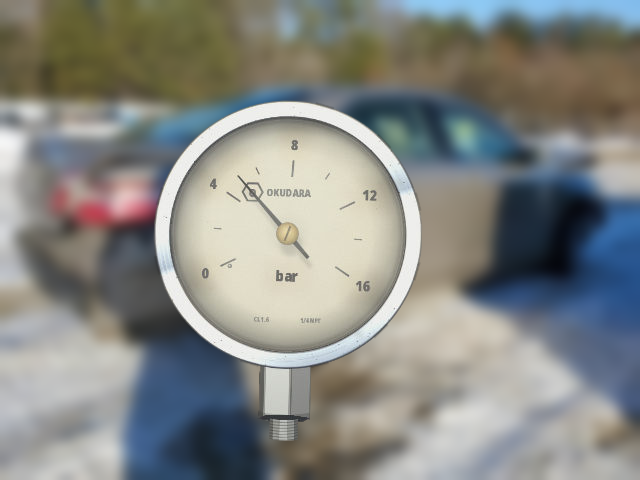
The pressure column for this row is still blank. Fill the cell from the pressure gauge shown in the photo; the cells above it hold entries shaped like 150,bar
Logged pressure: 5,bar
